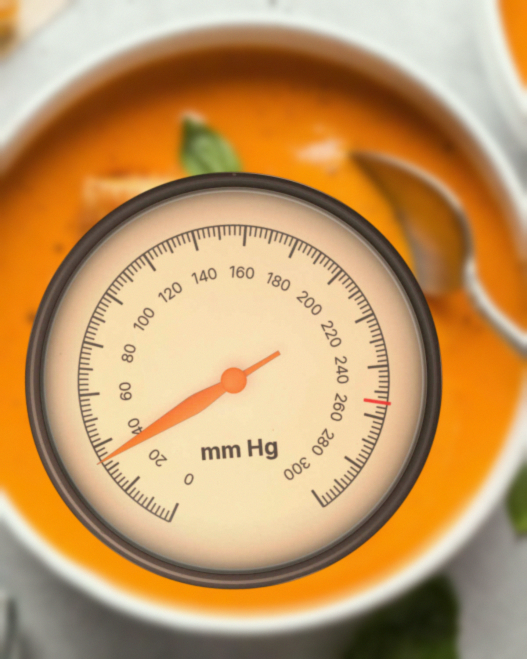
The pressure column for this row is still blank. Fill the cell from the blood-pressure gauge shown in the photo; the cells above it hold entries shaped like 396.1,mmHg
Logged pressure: 34,mmHg
